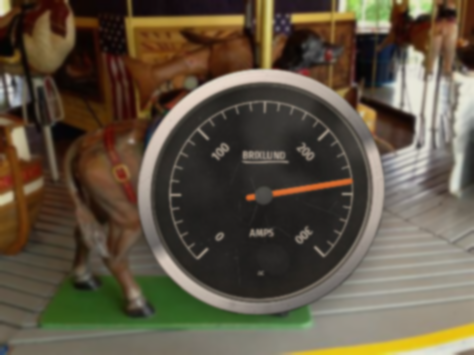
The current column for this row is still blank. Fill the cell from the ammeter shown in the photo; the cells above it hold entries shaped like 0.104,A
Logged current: 240,A
